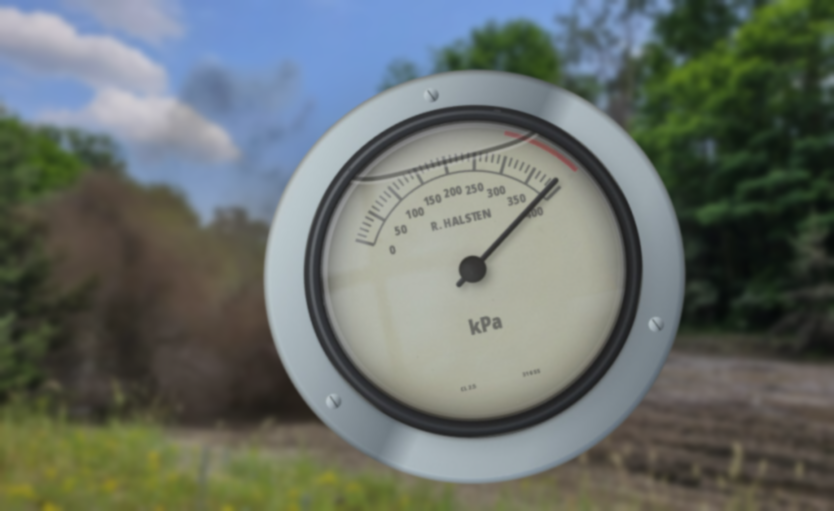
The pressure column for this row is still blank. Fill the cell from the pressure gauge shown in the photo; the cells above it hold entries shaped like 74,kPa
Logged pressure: 390,kPa
